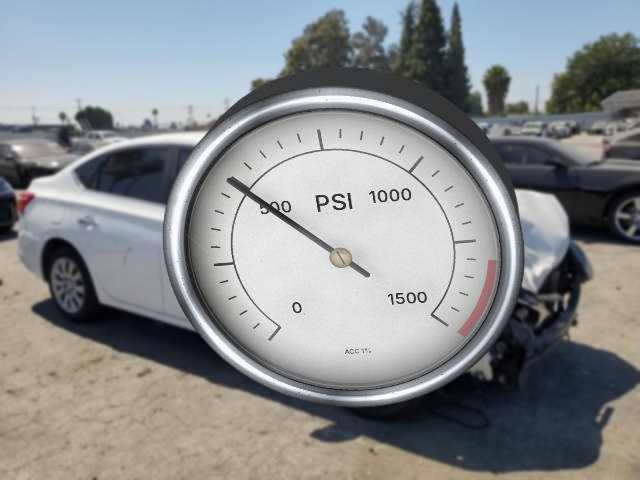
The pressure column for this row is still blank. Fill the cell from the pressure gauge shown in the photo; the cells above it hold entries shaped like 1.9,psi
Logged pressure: 500,psi
